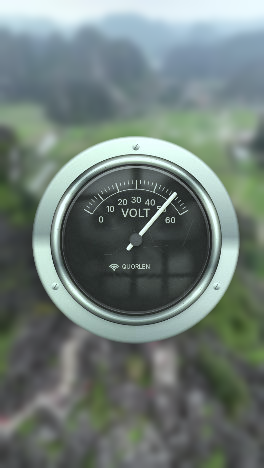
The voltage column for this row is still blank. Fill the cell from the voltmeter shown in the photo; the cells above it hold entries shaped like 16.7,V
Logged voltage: 50,V
